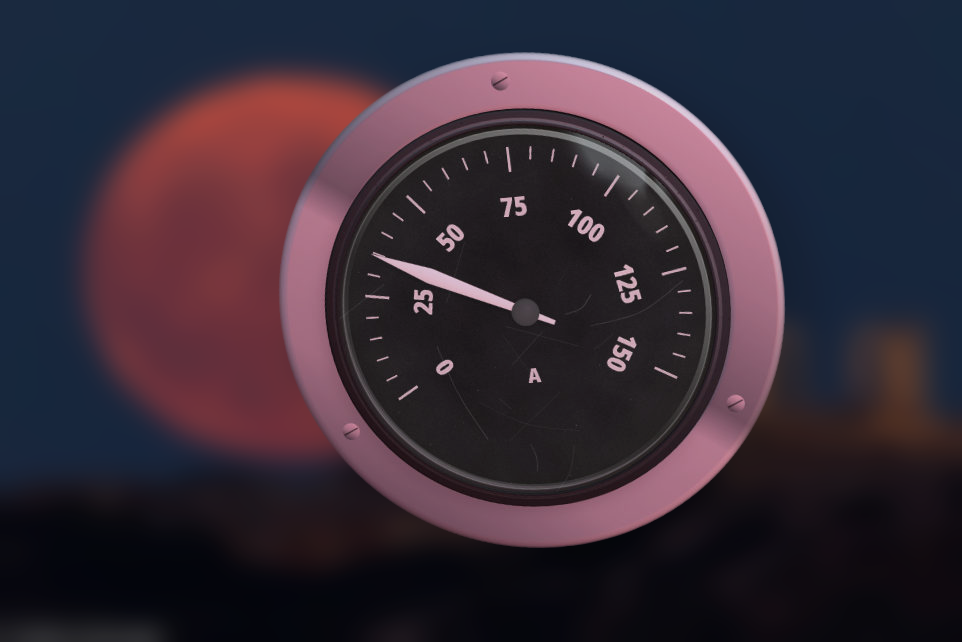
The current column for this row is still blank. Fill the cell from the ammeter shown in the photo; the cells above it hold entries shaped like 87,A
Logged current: 35,A
